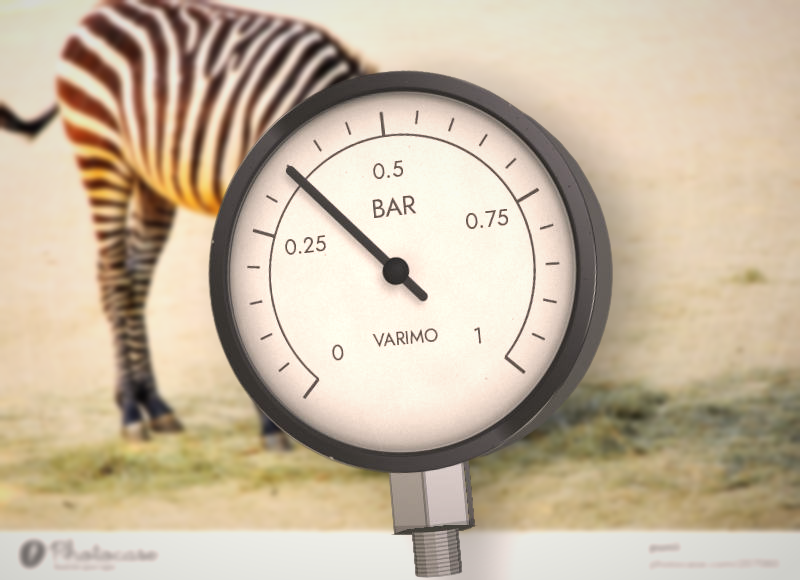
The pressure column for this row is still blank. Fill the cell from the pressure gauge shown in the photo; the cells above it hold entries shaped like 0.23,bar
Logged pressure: 0.35,bar
